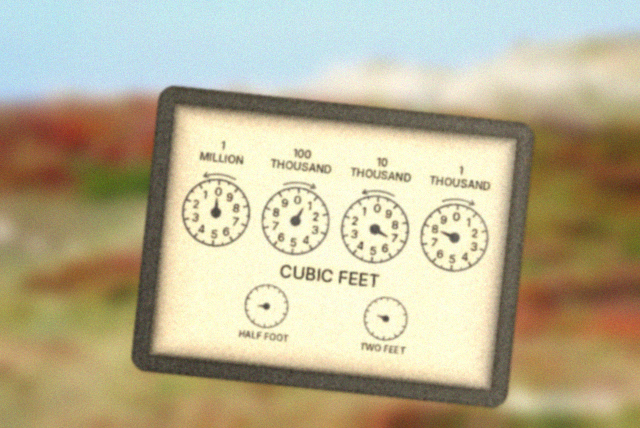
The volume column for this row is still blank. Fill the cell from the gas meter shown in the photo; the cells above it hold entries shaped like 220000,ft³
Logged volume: 6800,ft³
